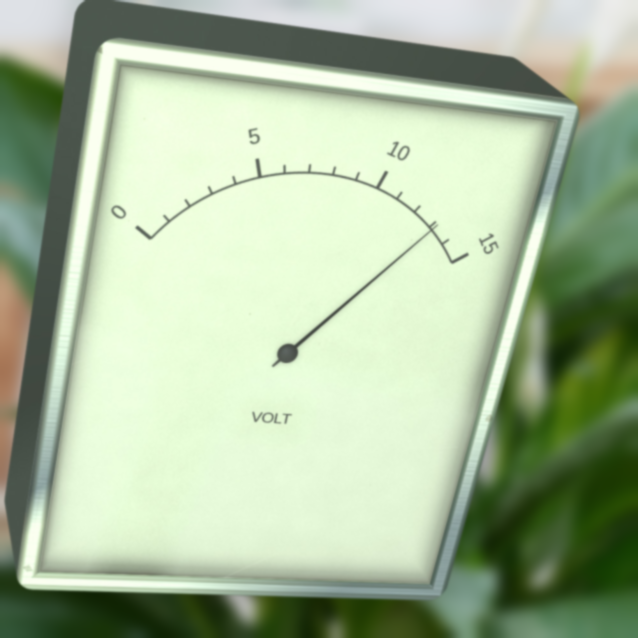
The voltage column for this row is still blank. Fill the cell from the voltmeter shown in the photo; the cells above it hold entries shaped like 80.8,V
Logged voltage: 13,V
